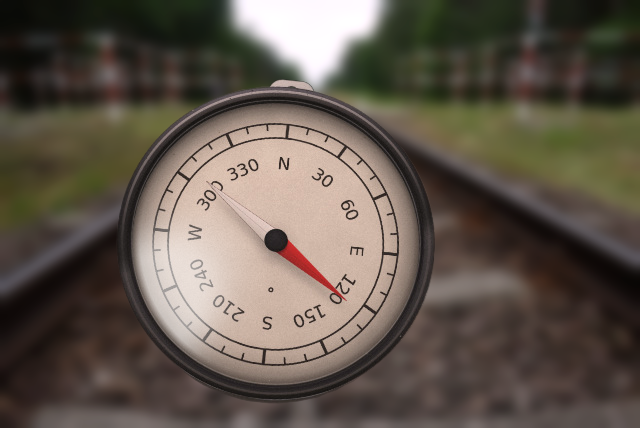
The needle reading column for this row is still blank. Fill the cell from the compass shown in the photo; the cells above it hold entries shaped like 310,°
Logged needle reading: 125,°
